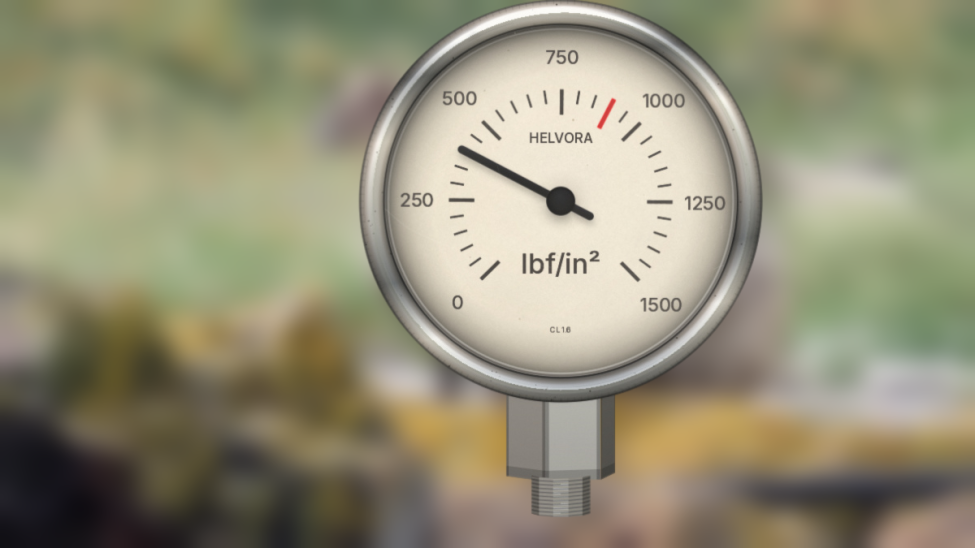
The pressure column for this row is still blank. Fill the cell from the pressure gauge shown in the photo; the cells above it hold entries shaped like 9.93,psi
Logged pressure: 400,psi
